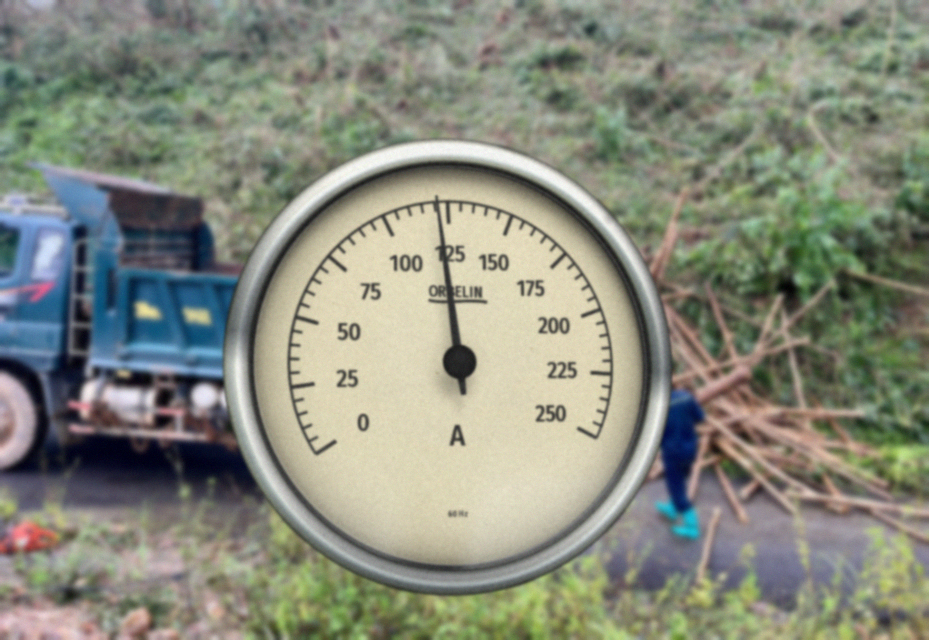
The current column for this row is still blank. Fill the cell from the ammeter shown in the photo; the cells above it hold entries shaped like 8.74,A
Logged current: 120,A
